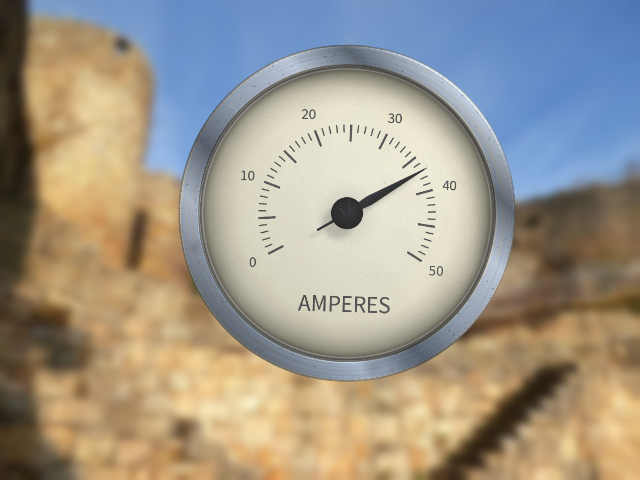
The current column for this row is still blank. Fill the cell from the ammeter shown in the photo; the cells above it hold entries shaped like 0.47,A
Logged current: 37,A
